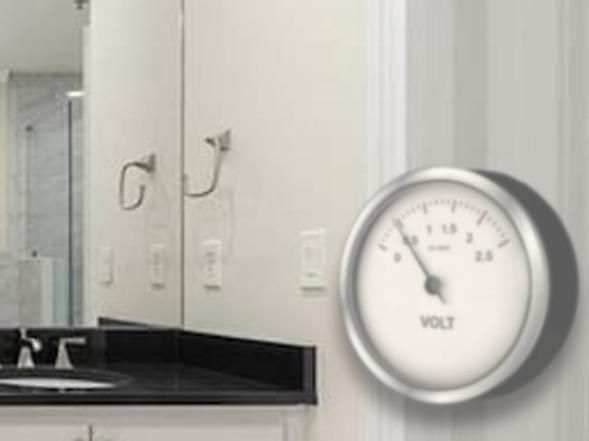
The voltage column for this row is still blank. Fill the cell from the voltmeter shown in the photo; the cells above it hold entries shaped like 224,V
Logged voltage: 0.5,V
